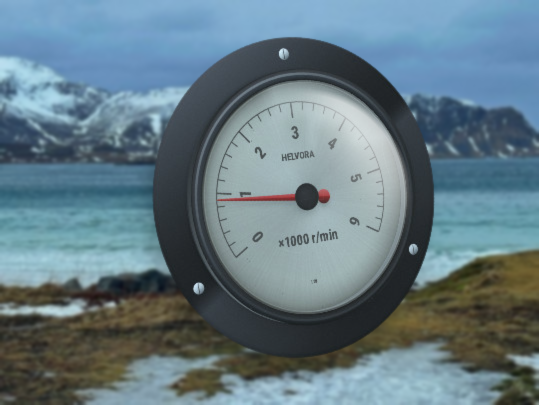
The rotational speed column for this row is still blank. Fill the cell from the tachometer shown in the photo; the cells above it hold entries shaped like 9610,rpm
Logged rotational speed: 900,rpm
